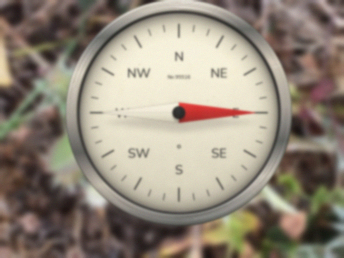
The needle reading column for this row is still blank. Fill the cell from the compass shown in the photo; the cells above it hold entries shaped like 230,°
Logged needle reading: 90,°
